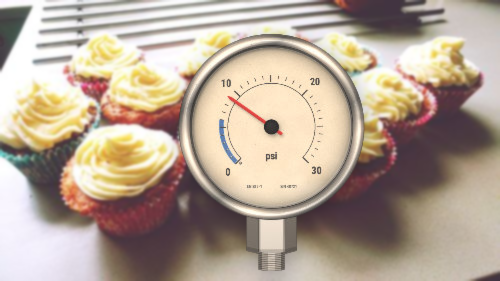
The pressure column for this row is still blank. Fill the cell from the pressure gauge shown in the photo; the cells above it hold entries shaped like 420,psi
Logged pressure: 9,psi
